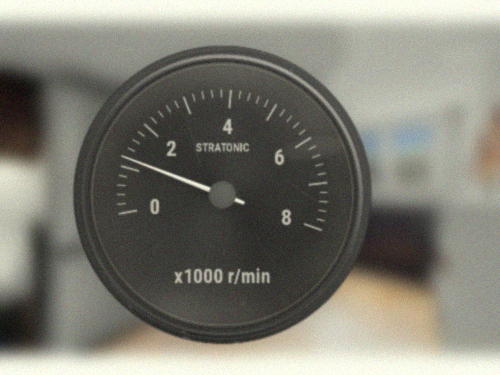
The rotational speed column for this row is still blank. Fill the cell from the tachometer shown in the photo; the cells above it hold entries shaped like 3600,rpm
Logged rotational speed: 1200,rpm
